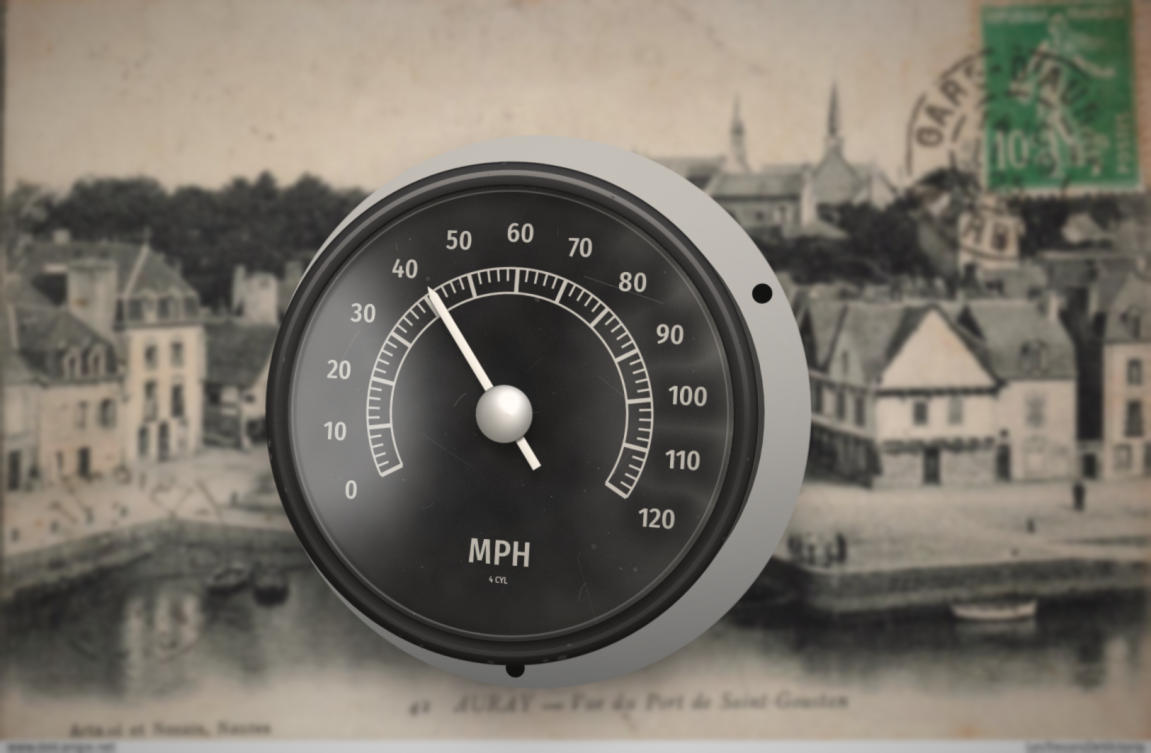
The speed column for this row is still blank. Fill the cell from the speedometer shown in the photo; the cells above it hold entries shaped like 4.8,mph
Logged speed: 42,mph
